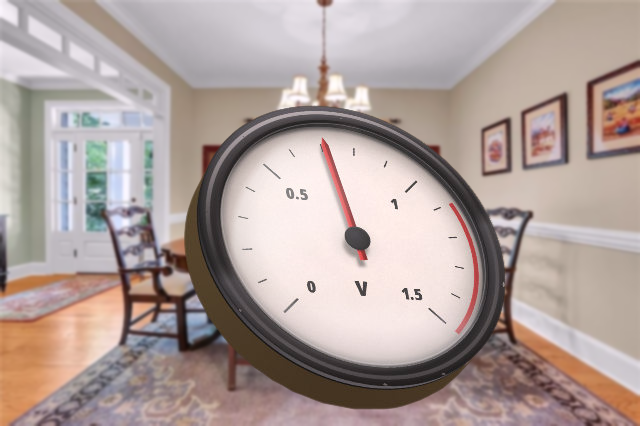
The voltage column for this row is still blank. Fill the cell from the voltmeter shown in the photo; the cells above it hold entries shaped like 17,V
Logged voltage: 0.7,V
